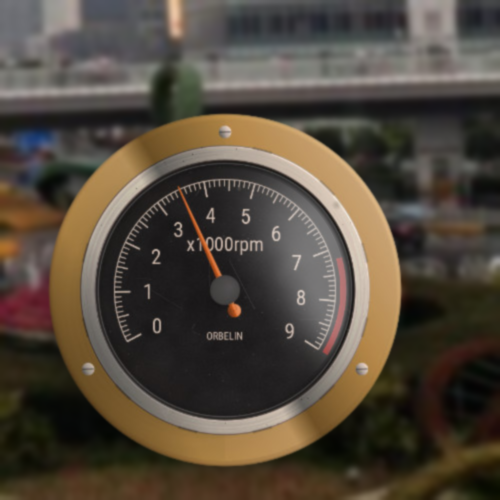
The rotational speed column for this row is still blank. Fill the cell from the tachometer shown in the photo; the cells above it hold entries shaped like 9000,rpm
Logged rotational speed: 3500,rpm
